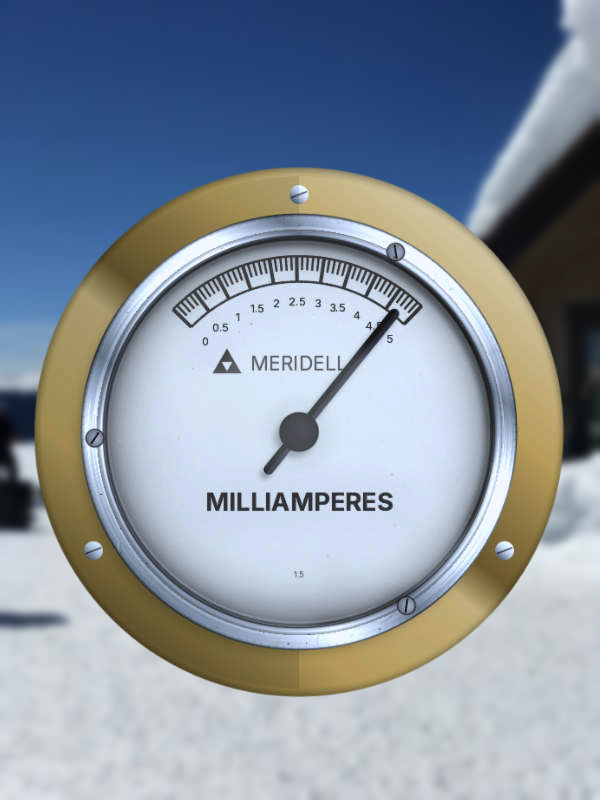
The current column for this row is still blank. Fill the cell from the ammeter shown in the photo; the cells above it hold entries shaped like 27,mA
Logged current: 4.7,mA
